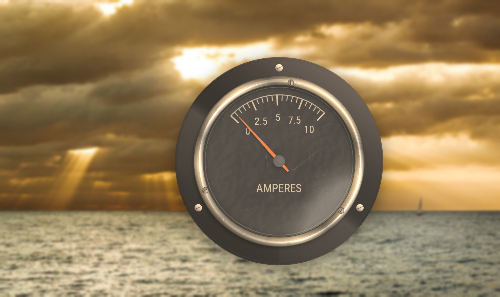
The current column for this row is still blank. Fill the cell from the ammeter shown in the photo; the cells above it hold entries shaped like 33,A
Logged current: 0.5,A
